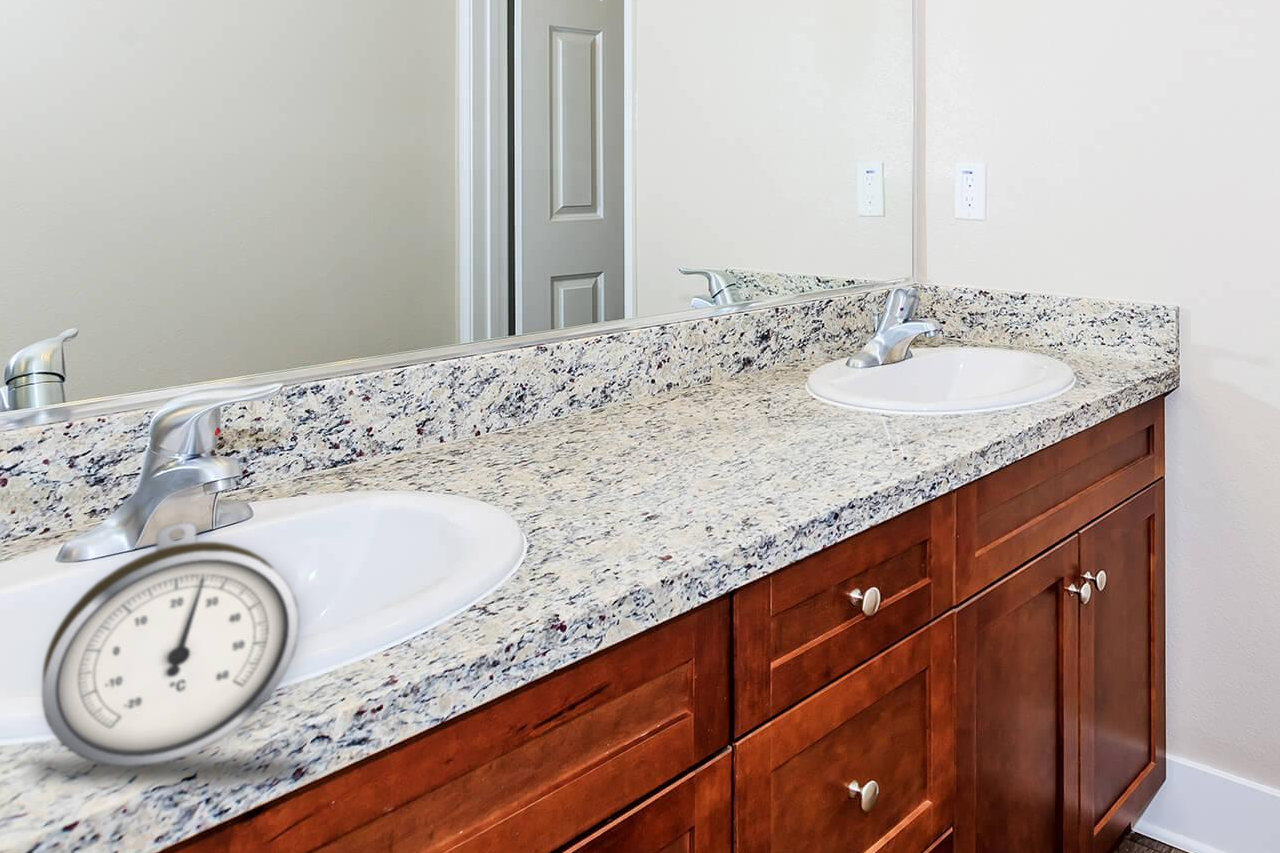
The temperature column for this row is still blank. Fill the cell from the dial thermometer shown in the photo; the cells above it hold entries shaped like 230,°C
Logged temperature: 25,°C
